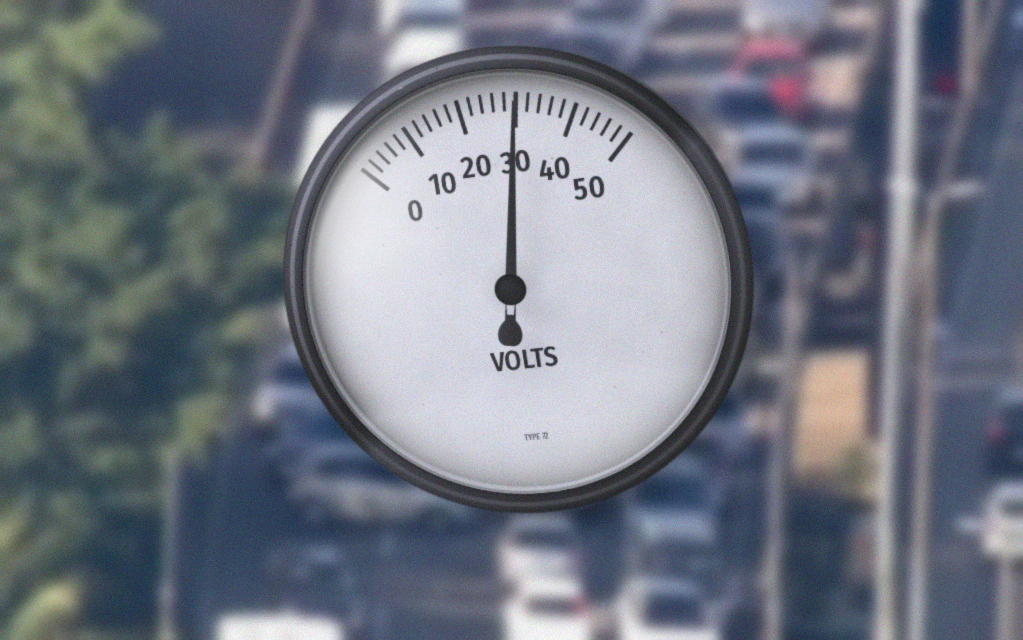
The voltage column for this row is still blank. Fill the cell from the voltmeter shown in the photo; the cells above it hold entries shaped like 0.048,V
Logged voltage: 30,V
